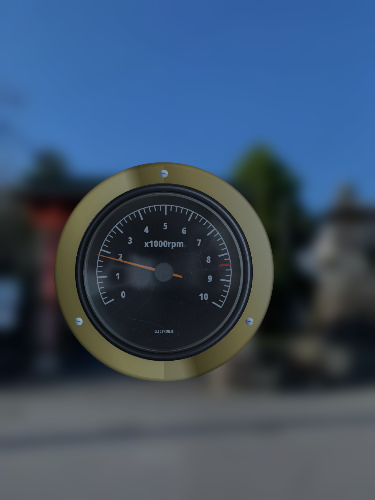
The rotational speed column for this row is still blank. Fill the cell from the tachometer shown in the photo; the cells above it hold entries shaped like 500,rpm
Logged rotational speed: 1800,rpm
